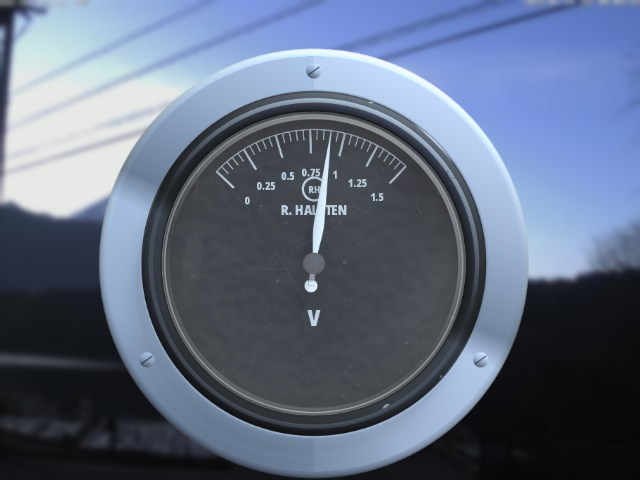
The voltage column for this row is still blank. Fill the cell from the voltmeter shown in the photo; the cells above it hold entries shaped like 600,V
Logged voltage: 0.9,V
